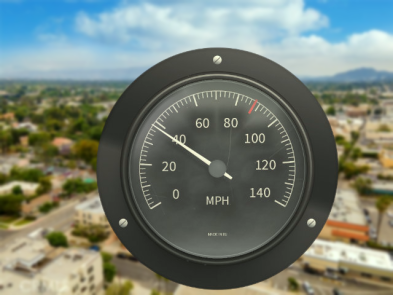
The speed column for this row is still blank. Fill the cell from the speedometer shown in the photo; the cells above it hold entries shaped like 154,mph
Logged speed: 38,mph
